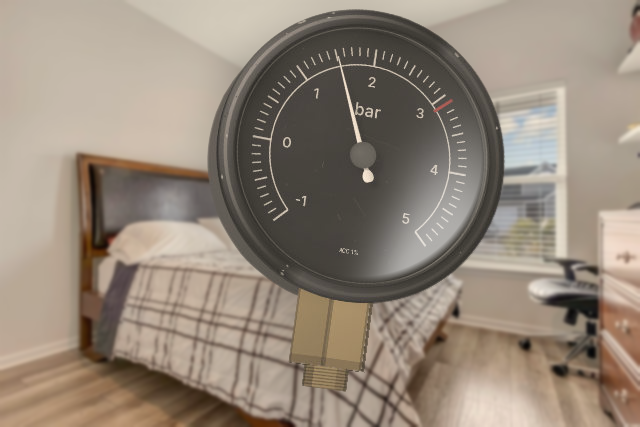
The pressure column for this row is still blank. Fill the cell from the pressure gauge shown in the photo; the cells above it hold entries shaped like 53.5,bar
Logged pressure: 1.5,bar
